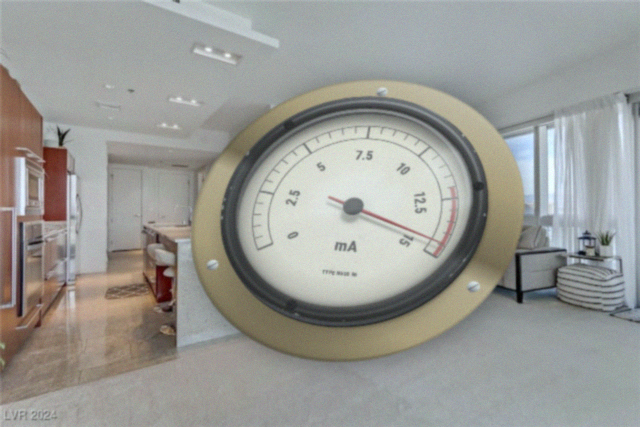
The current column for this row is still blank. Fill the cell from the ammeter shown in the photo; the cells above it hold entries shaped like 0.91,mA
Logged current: 14.5,mA
